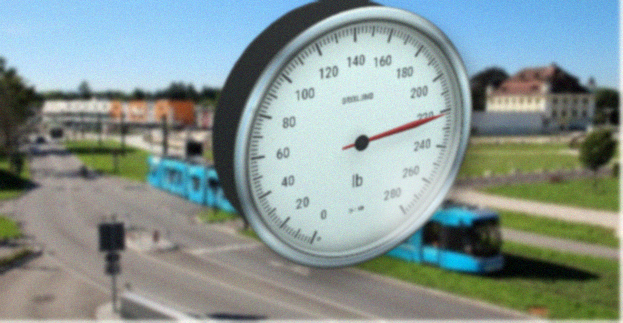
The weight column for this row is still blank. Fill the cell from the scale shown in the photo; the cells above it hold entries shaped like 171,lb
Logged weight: 220,lb
